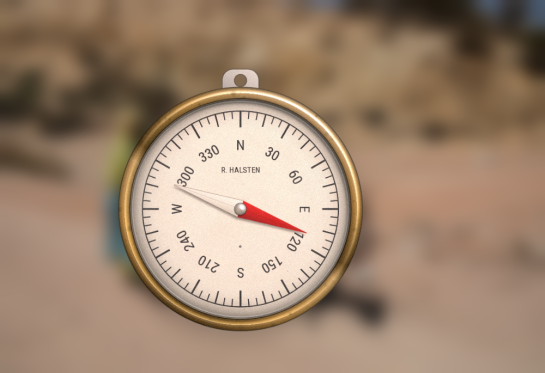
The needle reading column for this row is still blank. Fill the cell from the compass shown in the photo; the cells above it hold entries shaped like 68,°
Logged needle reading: 110,°
